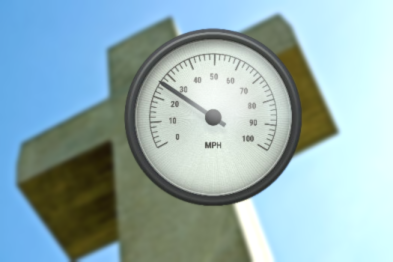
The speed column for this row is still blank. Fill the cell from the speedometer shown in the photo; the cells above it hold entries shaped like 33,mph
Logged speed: 26,mph
